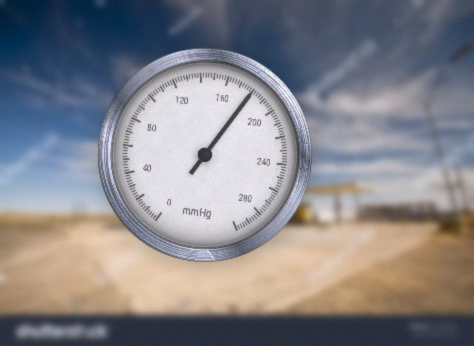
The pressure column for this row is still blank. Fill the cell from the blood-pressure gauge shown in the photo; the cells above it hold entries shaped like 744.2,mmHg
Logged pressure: 180,mmHg
